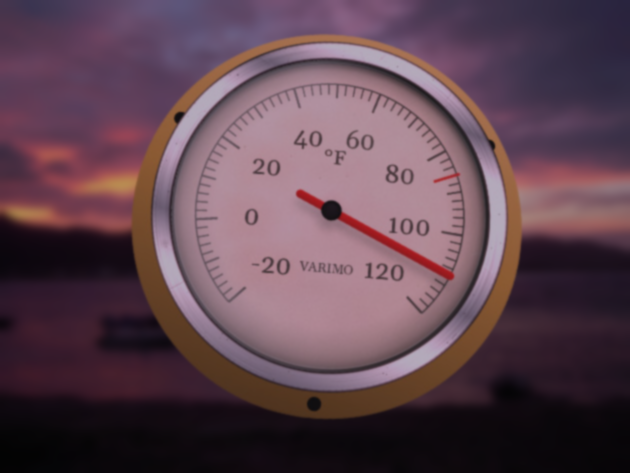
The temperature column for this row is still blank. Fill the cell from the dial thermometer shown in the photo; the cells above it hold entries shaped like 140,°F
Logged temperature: 110,°F
